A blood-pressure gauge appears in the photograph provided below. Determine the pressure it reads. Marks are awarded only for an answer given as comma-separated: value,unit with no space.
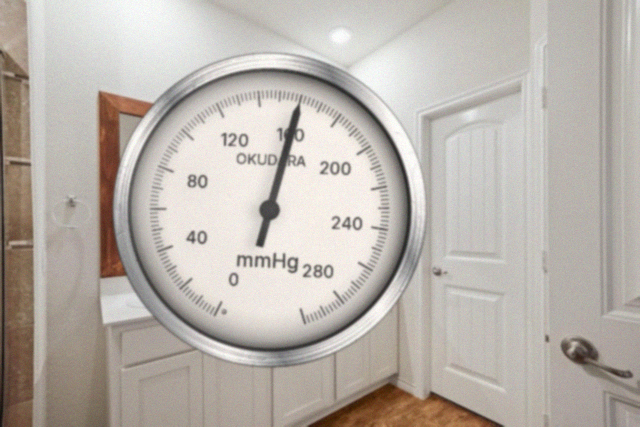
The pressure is 160,mmHg
